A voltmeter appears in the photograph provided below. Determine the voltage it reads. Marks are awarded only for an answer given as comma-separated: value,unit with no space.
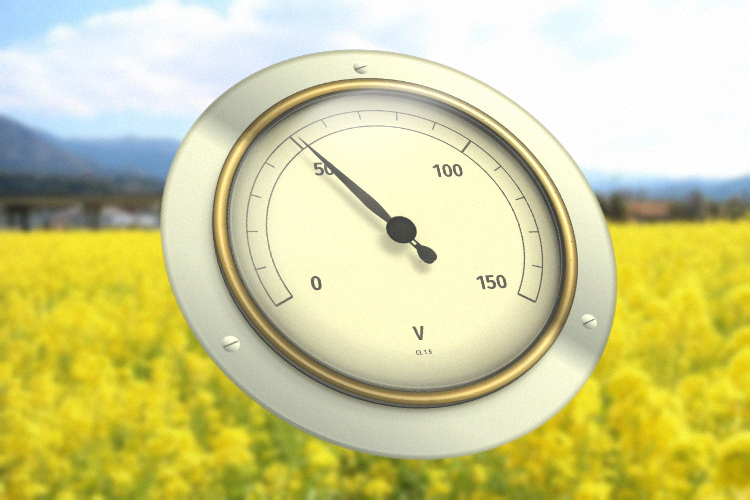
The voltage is 50,V
